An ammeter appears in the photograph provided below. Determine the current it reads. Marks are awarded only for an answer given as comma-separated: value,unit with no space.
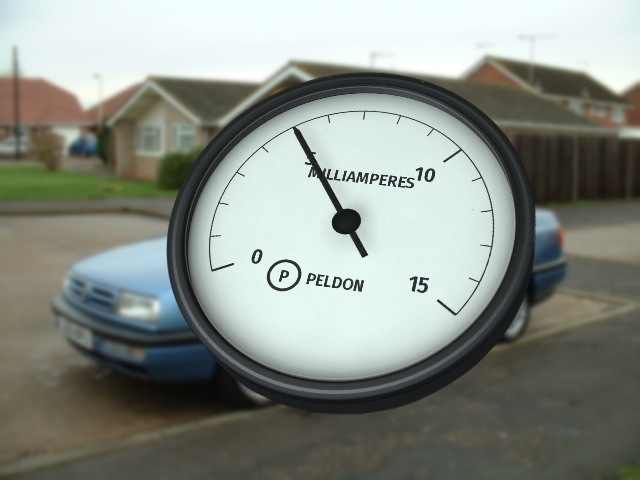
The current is 5,mA
